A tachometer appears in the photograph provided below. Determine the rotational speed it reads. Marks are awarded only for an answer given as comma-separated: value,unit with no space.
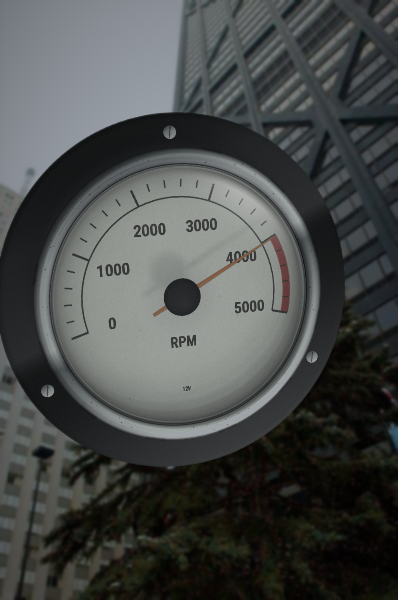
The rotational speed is 4000,rpm
